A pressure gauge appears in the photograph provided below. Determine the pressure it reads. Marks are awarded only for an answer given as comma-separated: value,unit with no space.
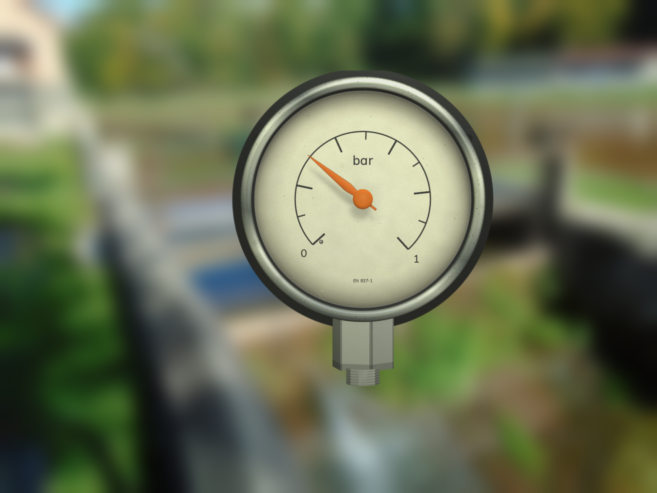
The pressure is 0.3,bar
